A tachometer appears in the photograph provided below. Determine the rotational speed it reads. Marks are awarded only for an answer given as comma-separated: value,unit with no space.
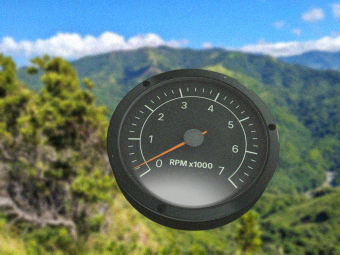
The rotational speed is 200,rpm
